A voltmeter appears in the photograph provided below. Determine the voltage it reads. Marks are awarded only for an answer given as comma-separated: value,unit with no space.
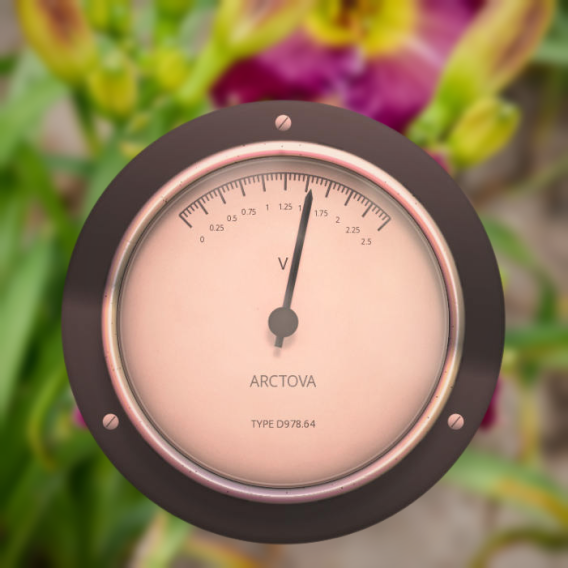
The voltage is 1.55,V
